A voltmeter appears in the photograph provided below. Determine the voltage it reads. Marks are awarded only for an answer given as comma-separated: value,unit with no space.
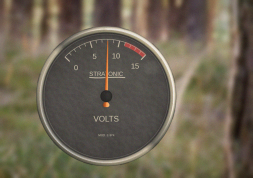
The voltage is 8,V
